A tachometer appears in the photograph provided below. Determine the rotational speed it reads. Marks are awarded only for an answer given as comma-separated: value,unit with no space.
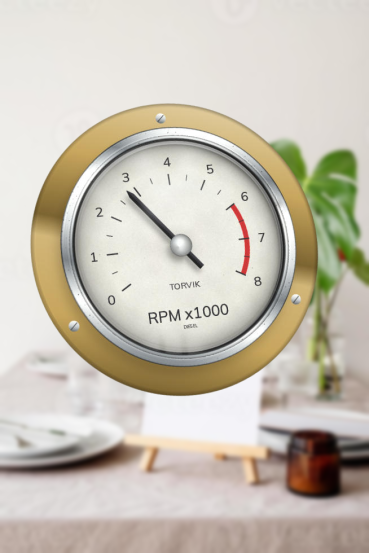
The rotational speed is 2750,rpm
